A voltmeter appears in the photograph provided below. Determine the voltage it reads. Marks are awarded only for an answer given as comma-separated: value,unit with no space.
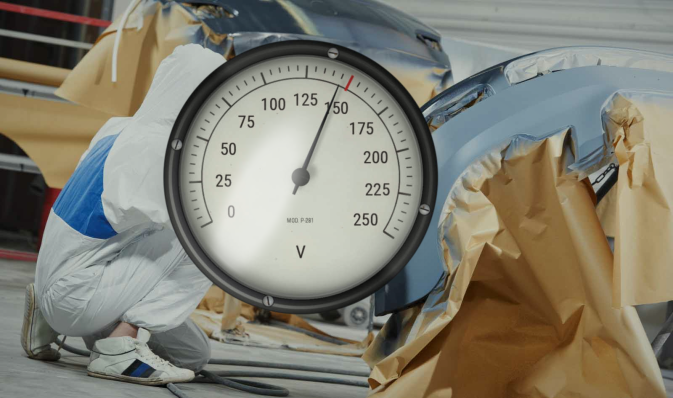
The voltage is 145,V
